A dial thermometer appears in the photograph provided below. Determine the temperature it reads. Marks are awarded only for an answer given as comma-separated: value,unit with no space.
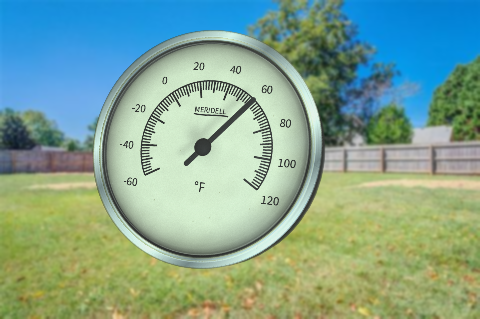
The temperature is 60,°F
